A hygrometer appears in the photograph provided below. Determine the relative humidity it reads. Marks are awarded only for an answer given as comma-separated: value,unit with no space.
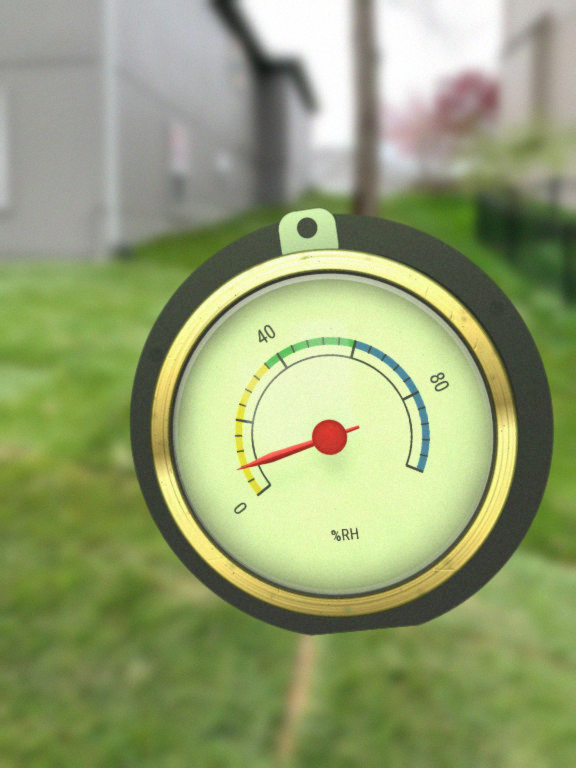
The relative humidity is 8,%
